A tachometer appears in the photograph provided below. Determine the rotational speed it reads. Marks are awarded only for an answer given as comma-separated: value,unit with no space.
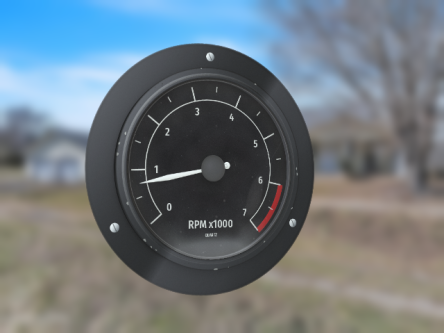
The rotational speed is 750,rpm
